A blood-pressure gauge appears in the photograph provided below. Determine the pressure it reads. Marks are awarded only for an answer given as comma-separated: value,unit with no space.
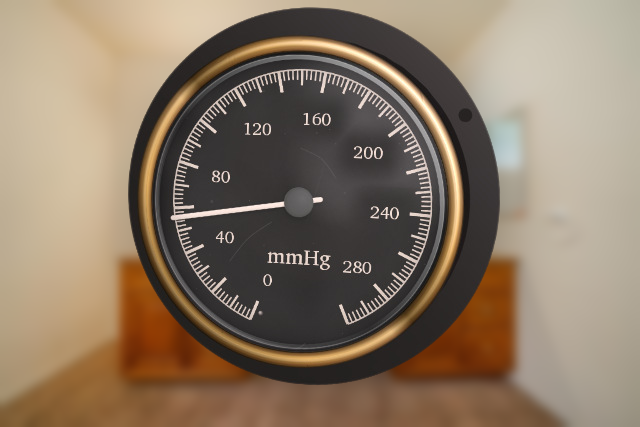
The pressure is 56,mmHg
